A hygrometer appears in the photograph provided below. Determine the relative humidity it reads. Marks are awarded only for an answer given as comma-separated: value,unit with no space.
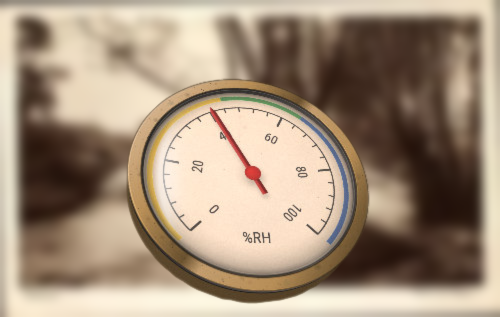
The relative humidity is 40,%
